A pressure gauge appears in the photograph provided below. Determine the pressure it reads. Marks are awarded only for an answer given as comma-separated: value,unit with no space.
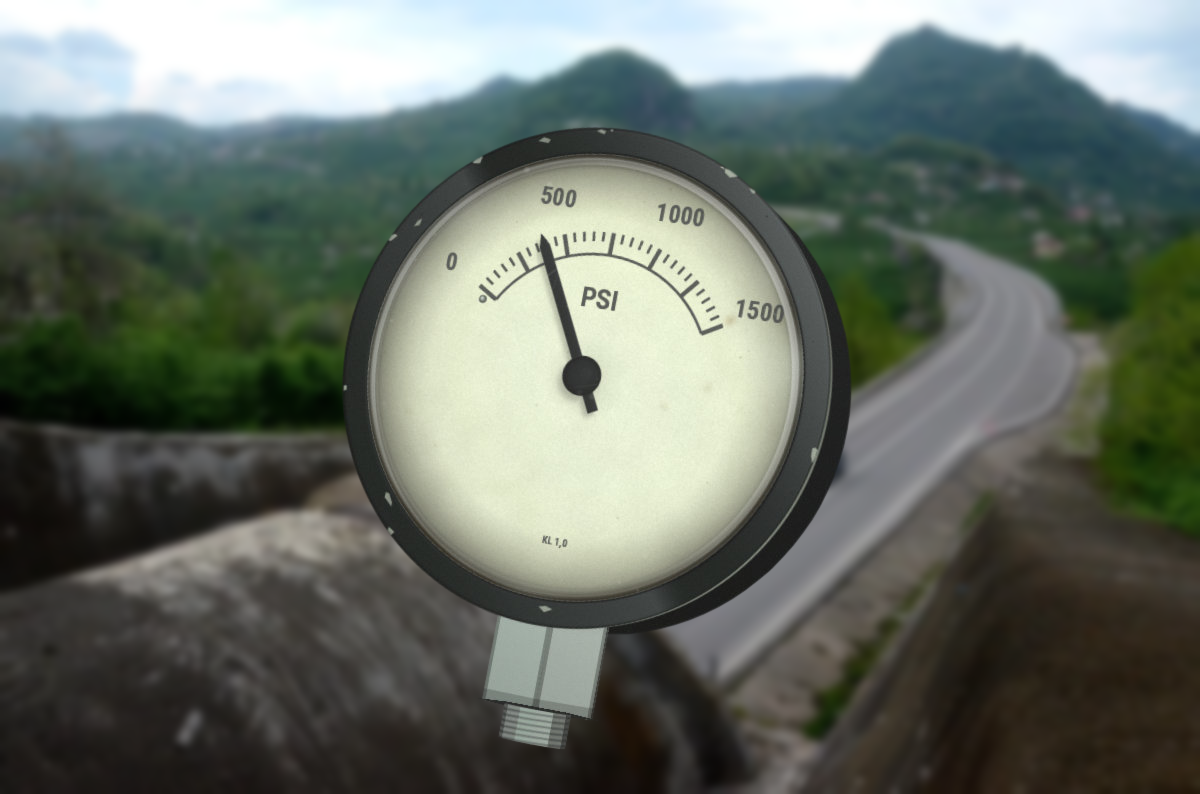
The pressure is 400,psi
